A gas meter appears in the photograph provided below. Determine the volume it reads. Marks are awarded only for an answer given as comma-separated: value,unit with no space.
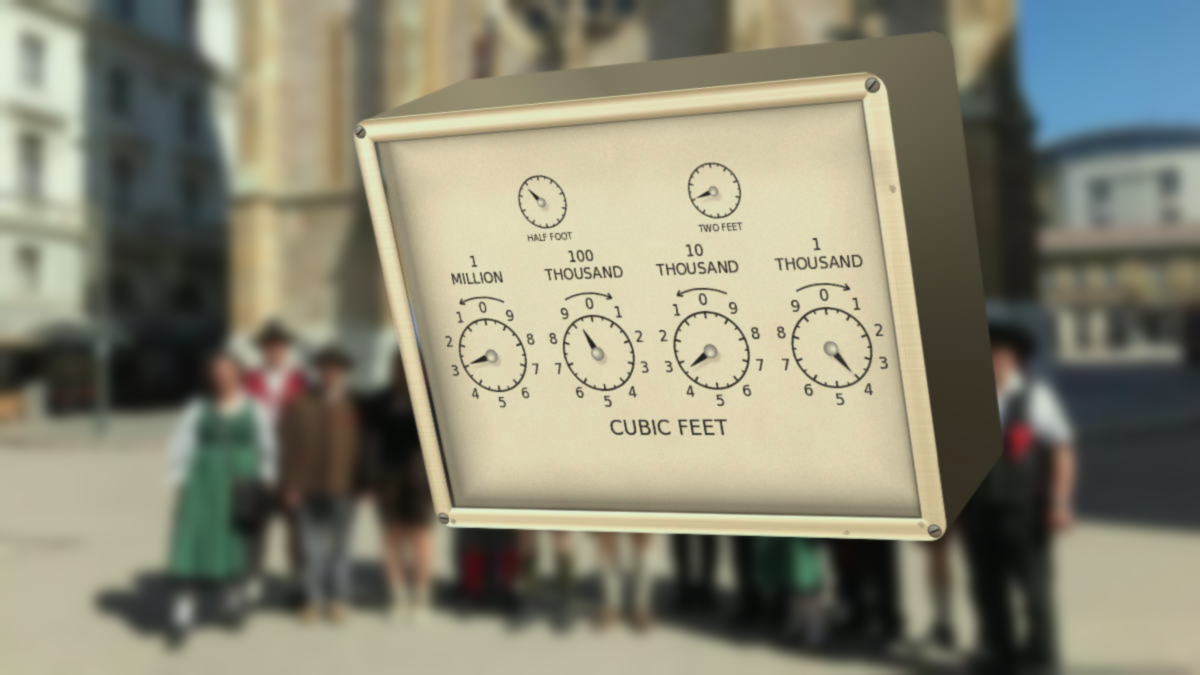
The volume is 293400,ft³
